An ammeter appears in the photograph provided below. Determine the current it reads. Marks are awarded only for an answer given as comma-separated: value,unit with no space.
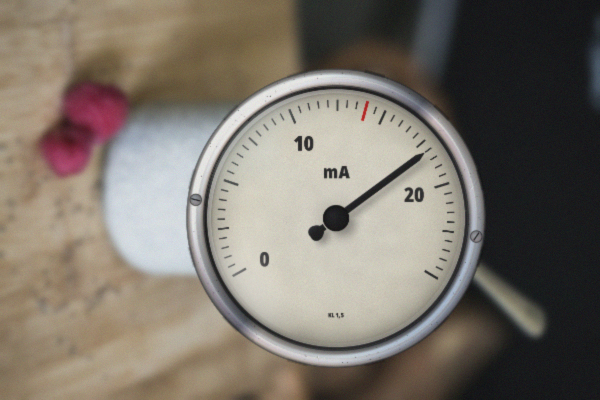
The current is 18,mA
